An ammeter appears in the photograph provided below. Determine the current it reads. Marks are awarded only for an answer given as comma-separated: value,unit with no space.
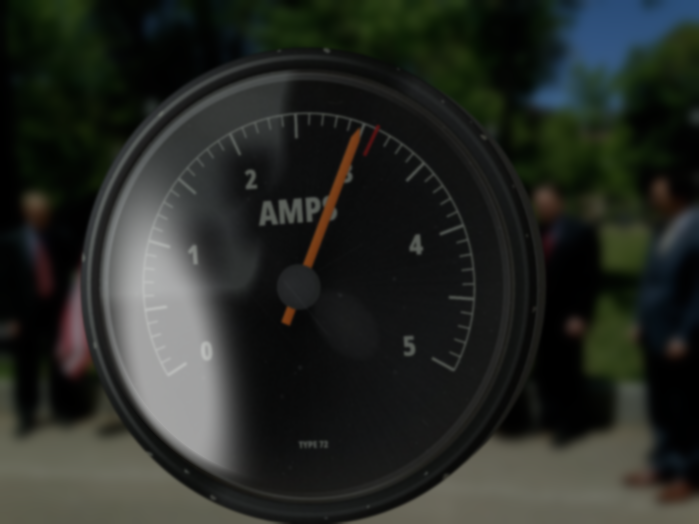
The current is 3,A
